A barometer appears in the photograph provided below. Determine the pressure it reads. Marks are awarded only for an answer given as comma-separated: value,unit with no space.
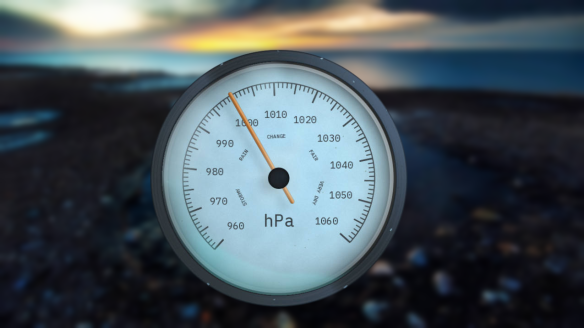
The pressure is 1000,hPa
